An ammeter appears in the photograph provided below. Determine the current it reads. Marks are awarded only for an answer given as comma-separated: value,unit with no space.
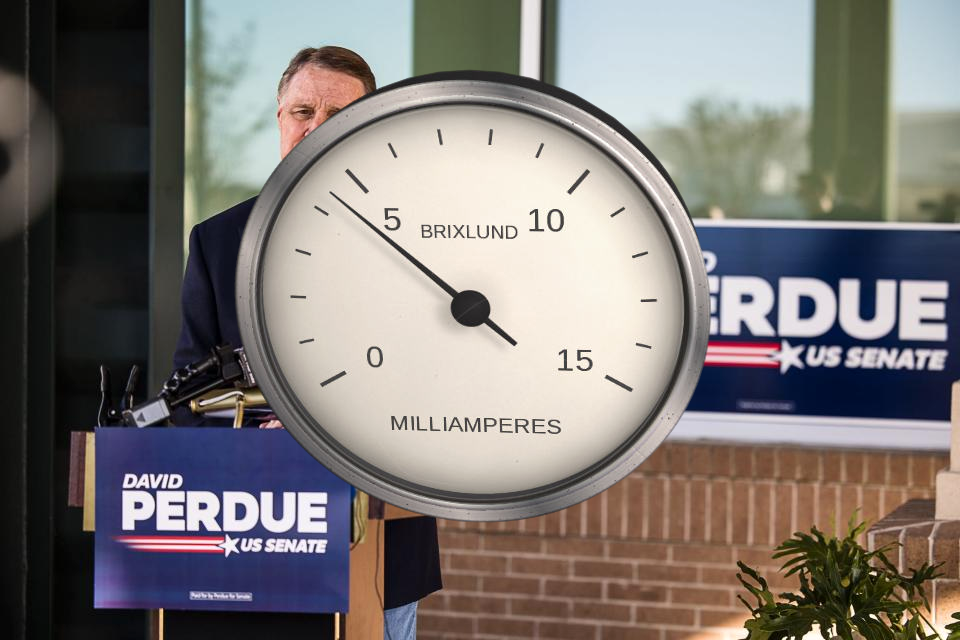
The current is 4.5,mA
